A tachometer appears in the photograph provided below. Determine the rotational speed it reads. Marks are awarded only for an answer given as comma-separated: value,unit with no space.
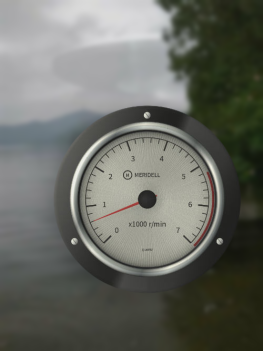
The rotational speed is 600,rpm
